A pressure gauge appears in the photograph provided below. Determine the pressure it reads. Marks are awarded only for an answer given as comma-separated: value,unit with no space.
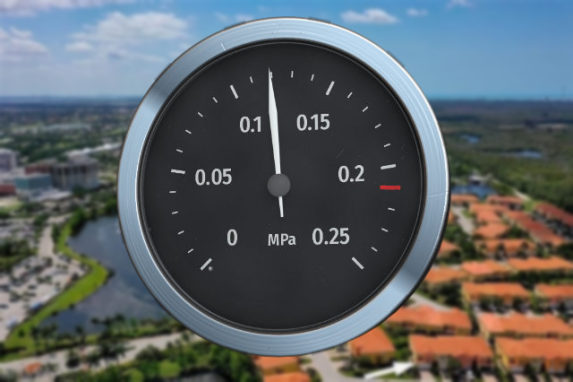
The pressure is 0.12,MPa
